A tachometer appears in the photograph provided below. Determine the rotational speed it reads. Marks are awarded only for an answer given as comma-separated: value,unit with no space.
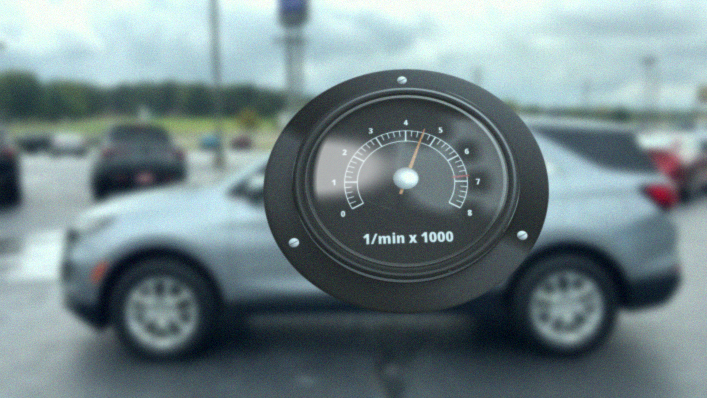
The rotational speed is 4600,rpm
